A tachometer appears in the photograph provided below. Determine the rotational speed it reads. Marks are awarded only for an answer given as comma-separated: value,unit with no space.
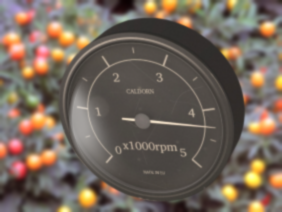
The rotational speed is 4250,rpm
